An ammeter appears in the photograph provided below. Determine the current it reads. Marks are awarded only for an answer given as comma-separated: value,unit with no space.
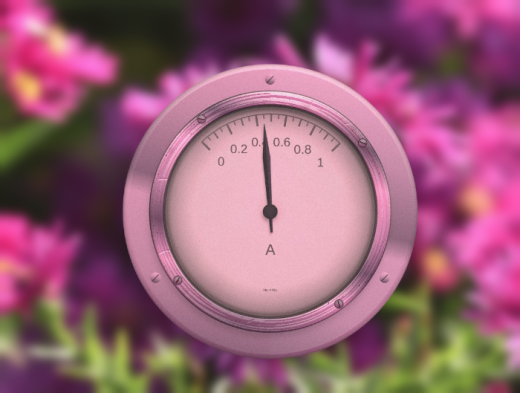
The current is 0.45,A
